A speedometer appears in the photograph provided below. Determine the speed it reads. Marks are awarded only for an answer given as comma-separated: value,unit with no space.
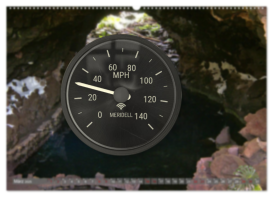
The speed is 30,mph
